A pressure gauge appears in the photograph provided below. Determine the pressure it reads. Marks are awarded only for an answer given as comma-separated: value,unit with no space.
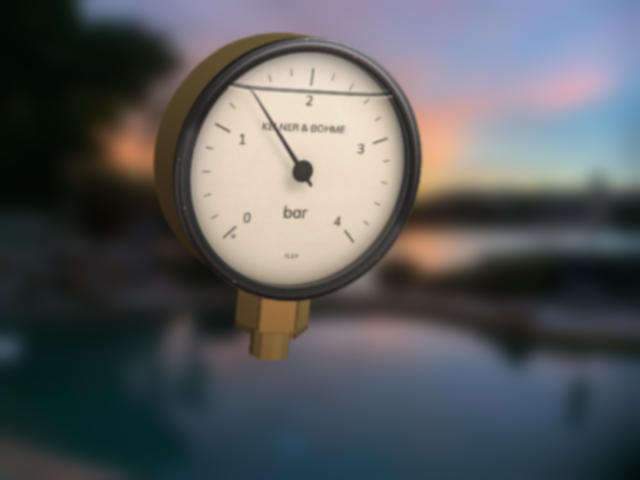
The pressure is 1.4,bar
